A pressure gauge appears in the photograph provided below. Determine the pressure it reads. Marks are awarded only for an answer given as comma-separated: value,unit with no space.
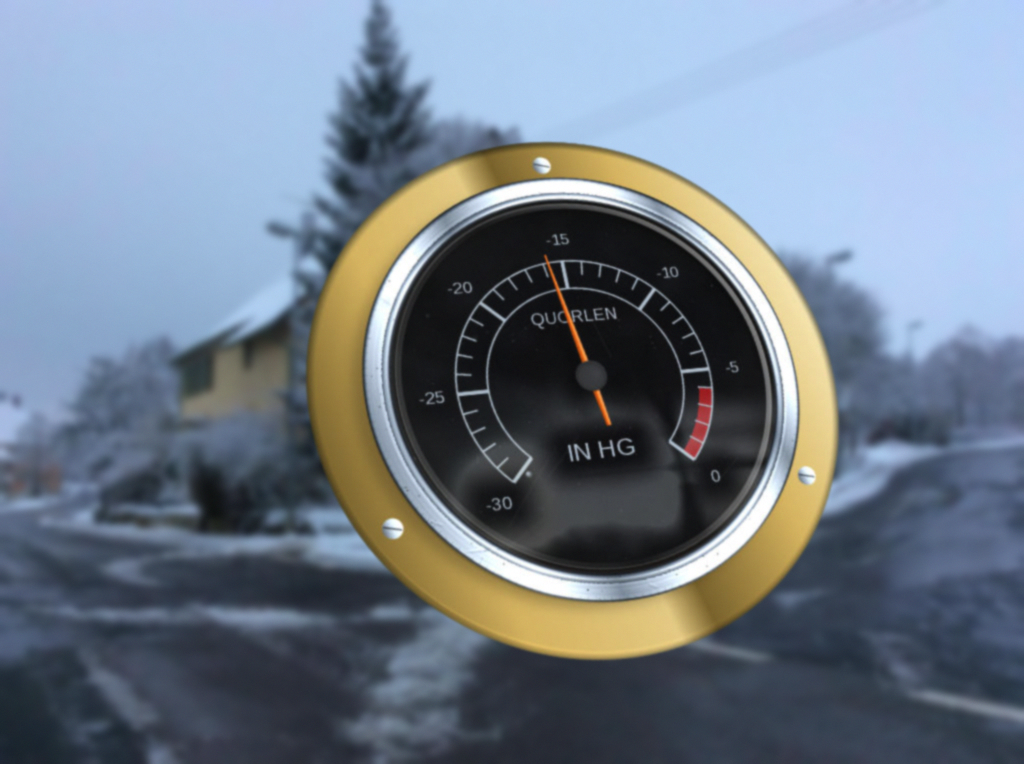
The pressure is -16,inHg
